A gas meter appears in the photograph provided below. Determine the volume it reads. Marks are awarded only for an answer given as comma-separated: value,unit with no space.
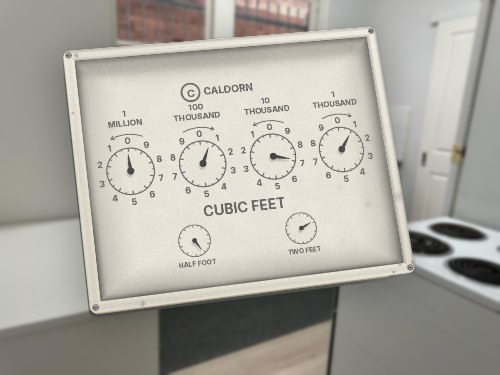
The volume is 7100,ft³
